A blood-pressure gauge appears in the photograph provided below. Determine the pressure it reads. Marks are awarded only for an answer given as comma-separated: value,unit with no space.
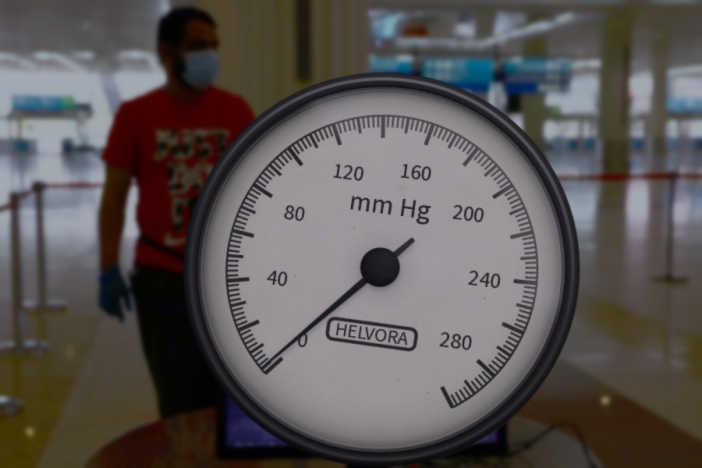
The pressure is 2,mmHg
